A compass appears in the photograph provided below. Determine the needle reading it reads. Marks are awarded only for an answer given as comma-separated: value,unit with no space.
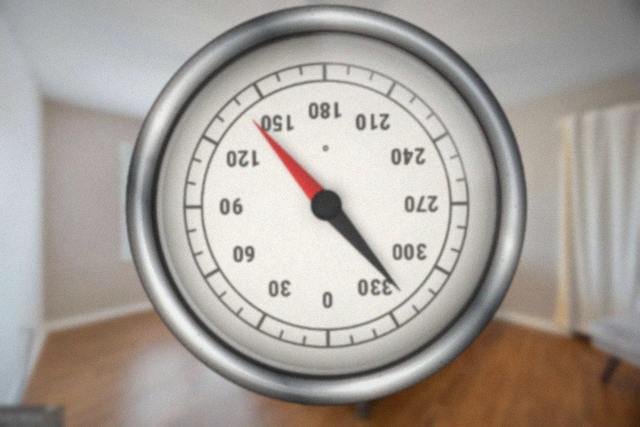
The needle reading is 140,°
